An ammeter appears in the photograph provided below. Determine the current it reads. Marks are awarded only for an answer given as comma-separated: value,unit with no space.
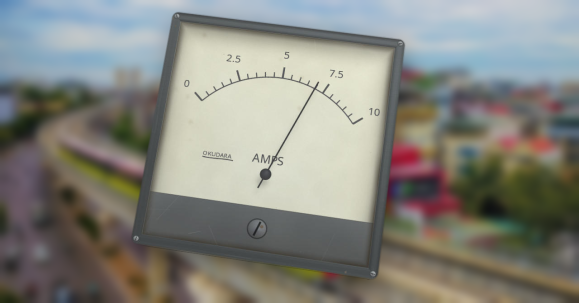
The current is 7,A
